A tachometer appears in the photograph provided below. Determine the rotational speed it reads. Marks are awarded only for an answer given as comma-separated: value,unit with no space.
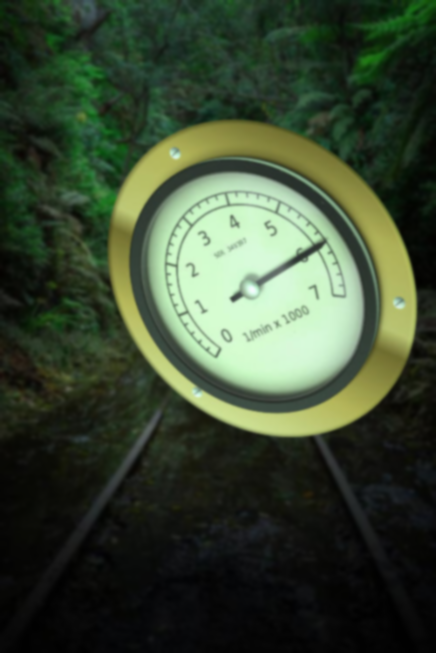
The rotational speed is 6000,rpm
